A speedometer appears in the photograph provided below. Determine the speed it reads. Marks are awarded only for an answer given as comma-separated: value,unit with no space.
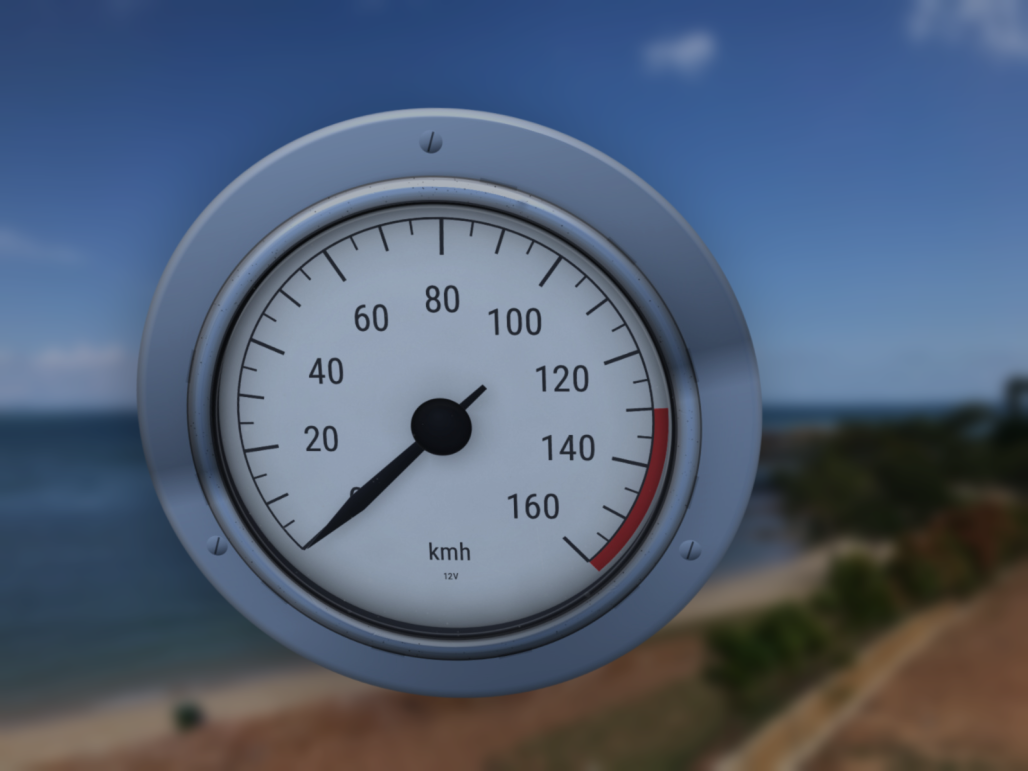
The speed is 0,km/h
